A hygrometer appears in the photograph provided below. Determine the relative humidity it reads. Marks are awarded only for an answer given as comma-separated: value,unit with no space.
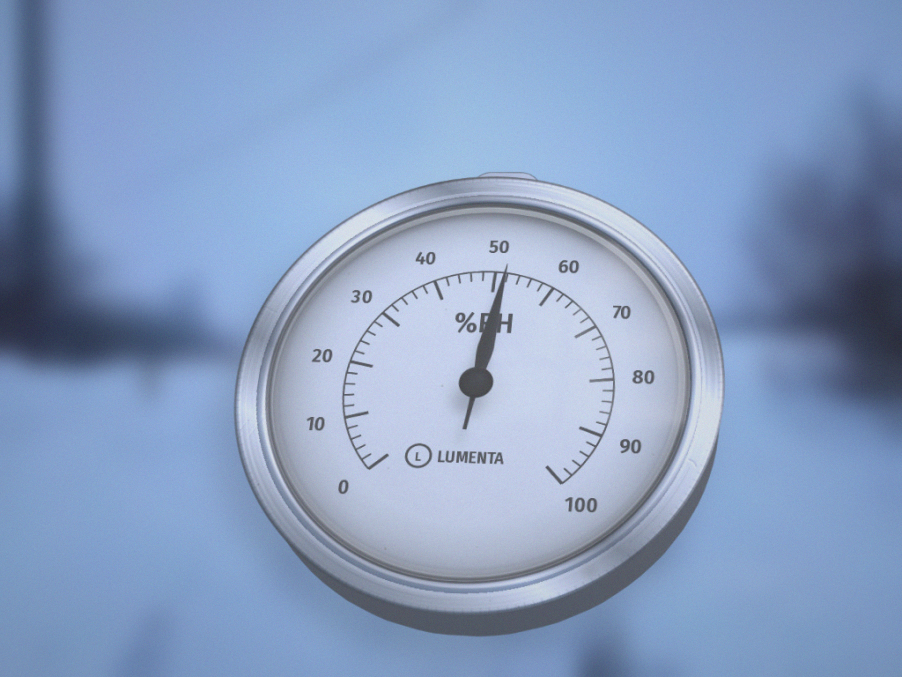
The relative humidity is 52,%
